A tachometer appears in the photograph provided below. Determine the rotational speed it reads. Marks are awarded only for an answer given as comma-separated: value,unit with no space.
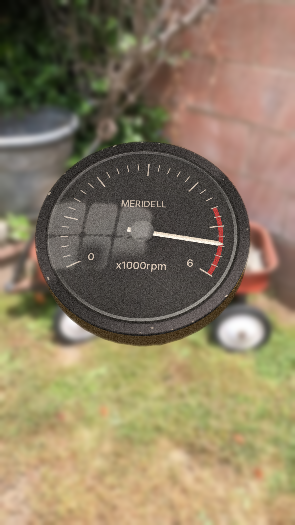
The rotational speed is 5400,rpm
